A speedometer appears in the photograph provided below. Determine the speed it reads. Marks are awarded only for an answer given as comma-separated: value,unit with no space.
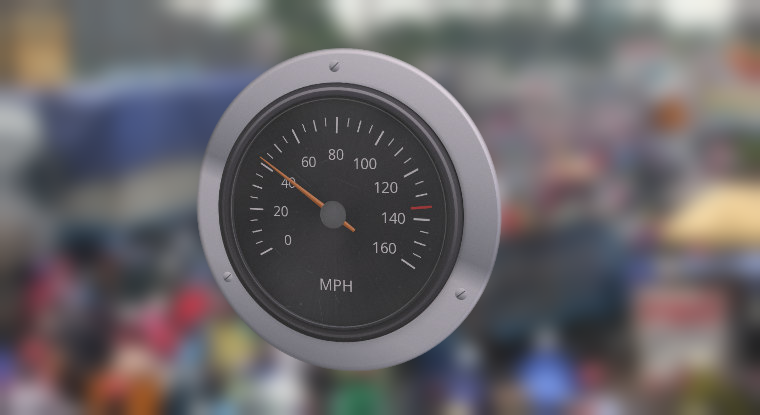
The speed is 42.5,mph
